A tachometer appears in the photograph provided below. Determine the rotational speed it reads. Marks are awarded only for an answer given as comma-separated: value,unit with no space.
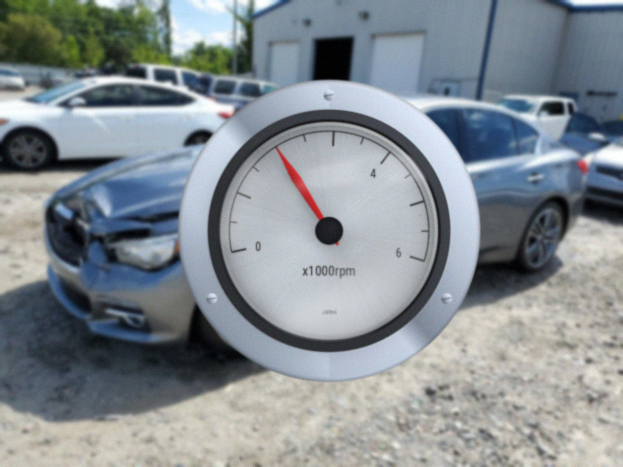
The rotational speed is 2000,rpm
